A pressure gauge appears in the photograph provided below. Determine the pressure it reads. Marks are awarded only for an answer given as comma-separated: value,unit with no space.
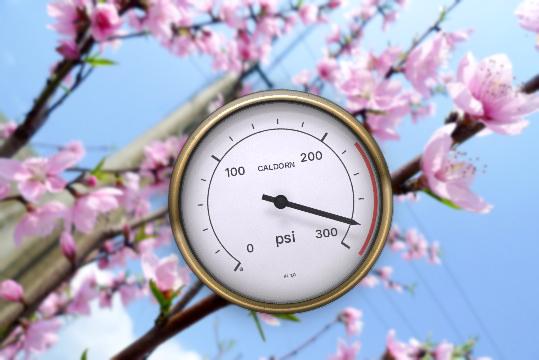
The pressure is 280,psi
